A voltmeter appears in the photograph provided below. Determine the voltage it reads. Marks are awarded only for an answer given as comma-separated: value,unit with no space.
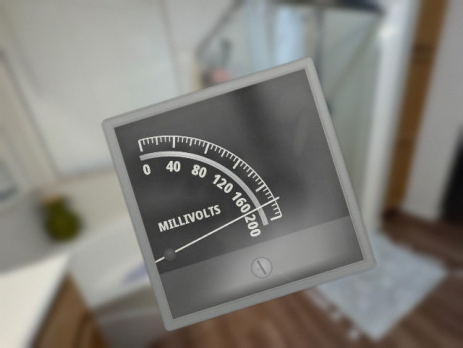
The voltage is 180,mV
